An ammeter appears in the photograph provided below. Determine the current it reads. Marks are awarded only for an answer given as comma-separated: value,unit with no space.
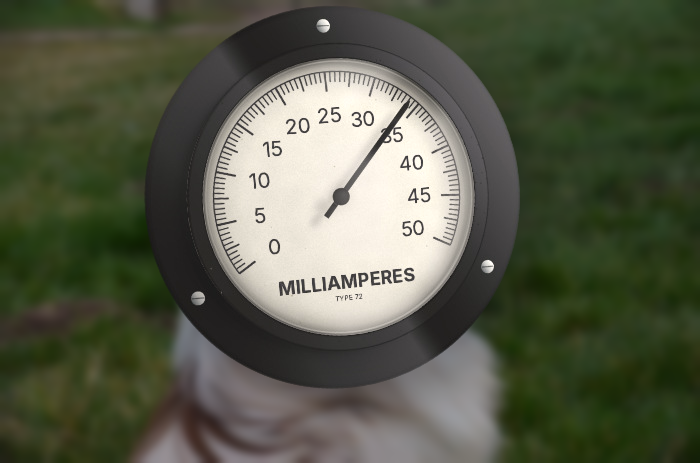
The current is 34,mA
